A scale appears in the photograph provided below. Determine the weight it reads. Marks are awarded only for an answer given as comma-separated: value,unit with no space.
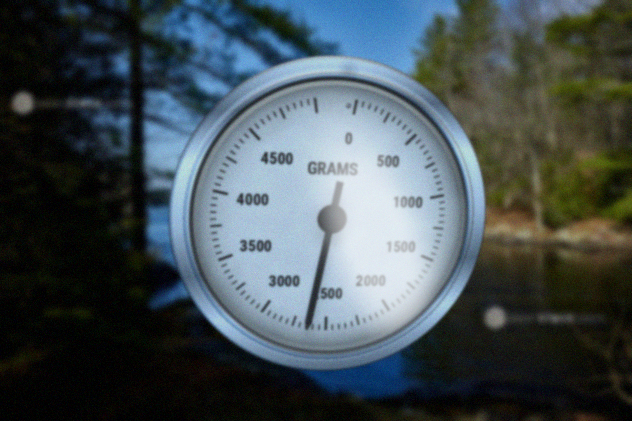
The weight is 2650,g
